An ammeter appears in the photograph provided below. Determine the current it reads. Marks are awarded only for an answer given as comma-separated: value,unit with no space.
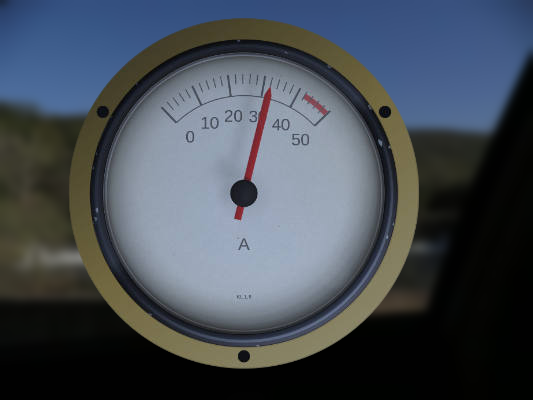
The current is 32,A
